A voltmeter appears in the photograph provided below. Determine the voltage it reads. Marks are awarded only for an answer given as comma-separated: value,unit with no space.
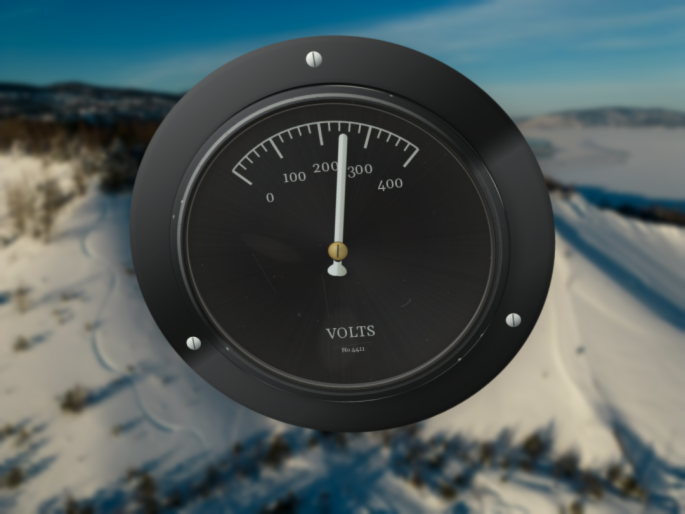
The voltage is 250,V
